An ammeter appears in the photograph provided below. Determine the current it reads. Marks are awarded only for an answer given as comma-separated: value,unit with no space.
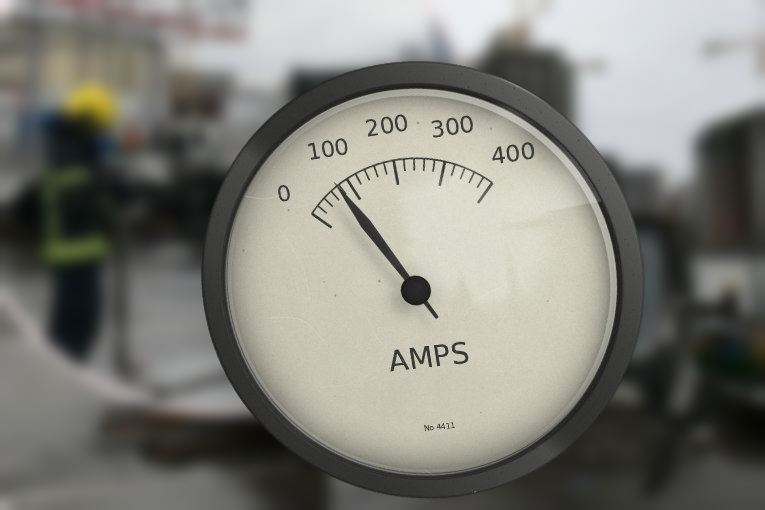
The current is 80,A
